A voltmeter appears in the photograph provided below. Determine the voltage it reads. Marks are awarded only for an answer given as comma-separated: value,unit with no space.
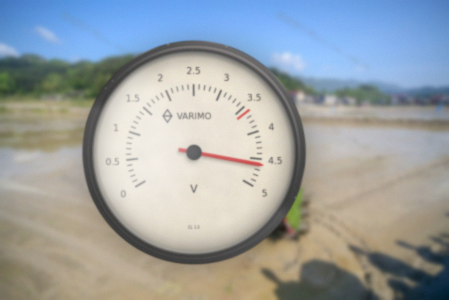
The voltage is 4.6,V
